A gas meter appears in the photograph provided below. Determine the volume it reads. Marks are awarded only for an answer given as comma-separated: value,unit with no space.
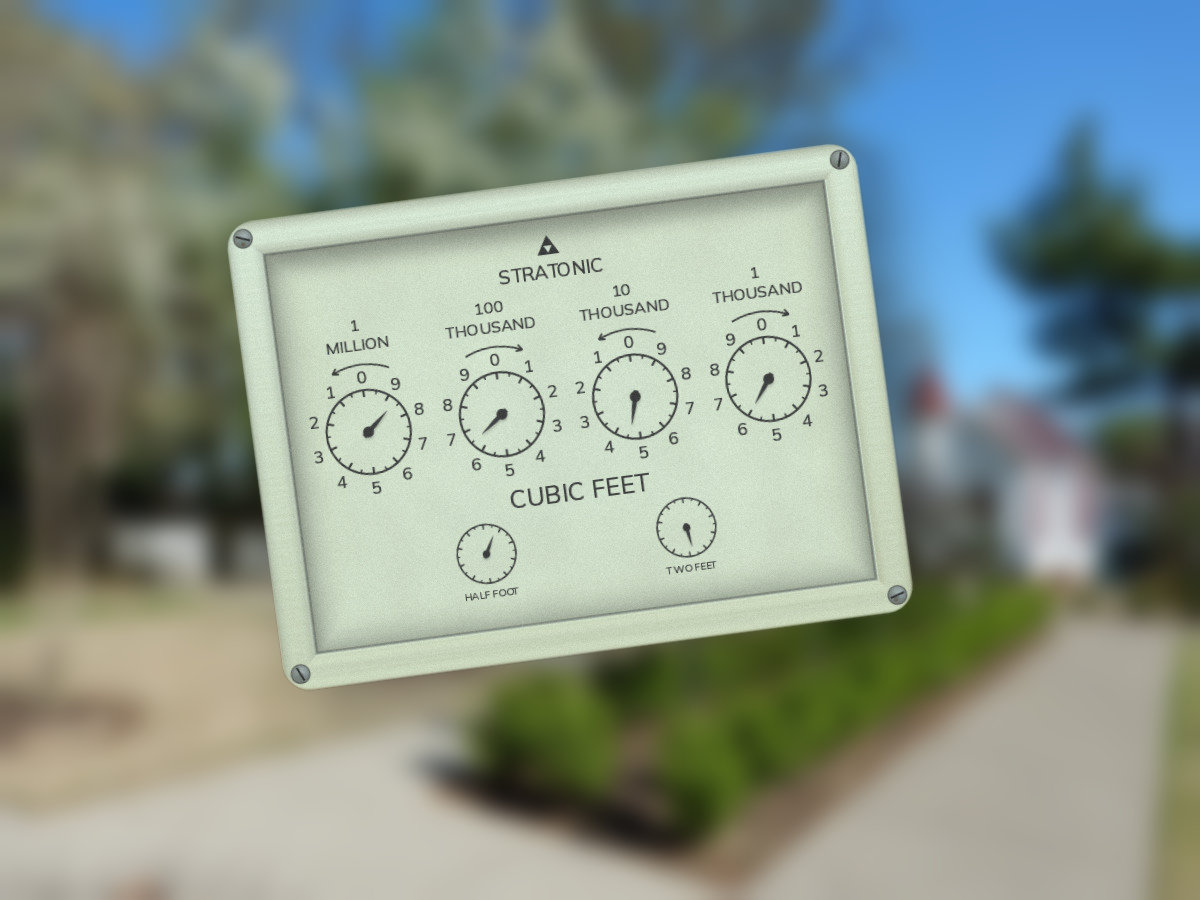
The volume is 864600,ft³
